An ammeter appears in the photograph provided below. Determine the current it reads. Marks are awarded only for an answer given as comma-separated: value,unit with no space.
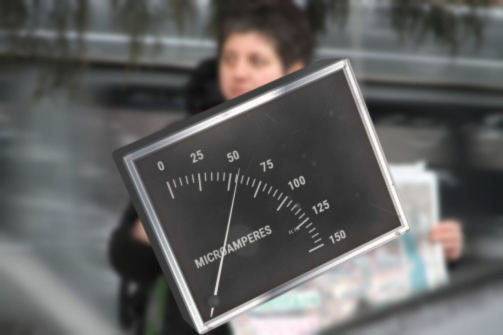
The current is 55,µA
